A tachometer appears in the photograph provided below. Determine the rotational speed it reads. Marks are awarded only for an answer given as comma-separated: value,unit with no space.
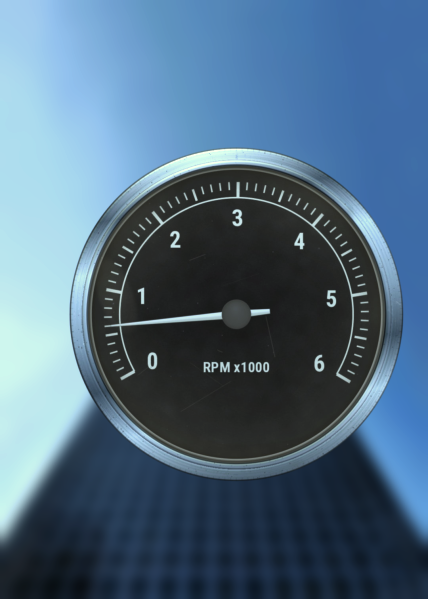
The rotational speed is 600,rpm
